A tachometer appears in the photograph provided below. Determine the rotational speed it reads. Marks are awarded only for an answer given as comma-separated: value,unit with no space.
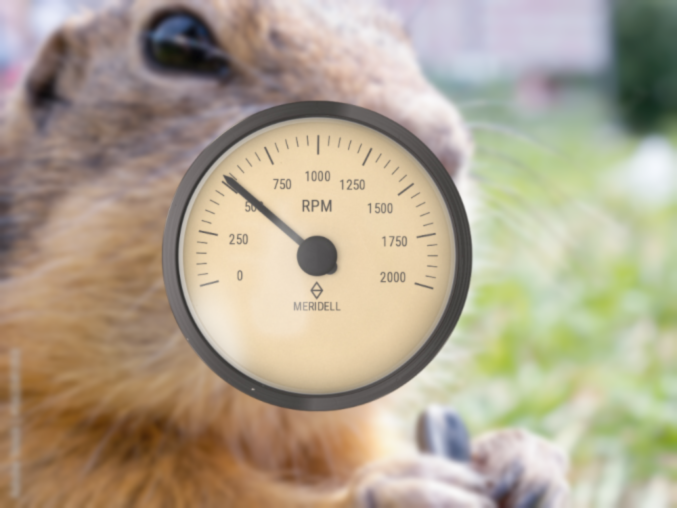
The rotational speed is 525,rpm
